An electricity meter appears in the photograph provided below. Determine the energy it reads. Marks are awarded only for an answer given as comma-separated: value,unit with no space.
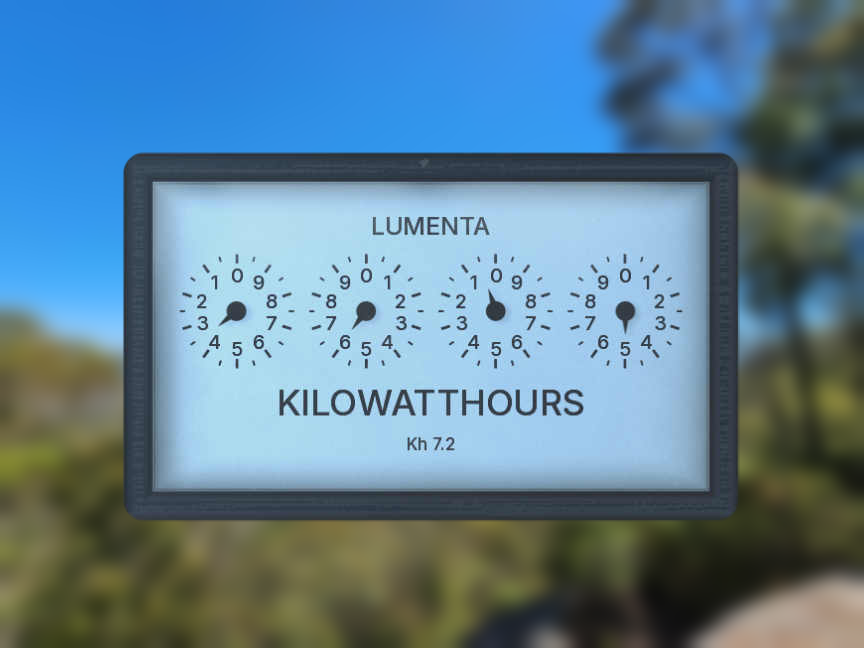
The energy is 3605,kWh
